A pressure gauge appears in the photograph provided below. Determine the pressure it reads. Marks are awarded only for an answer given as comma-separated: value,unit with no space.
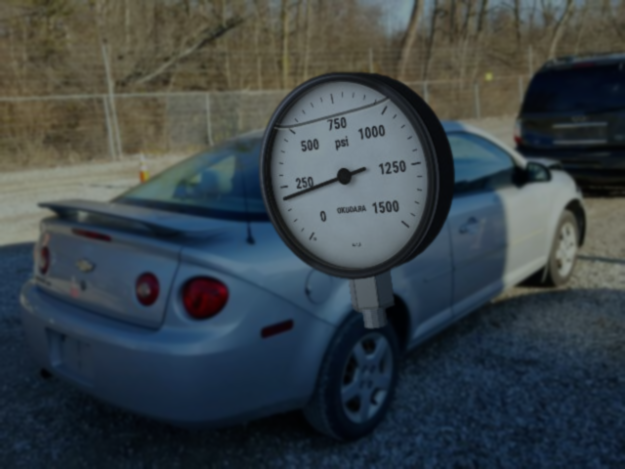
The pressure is 200,psi
